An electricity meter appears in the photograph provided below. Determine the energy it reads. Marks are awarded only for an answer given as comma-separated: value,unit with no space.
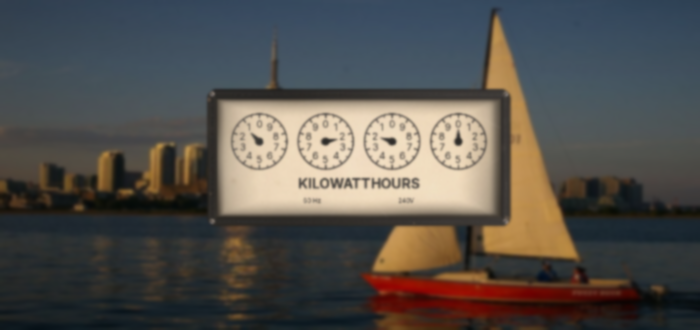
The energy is 1220,kWh
